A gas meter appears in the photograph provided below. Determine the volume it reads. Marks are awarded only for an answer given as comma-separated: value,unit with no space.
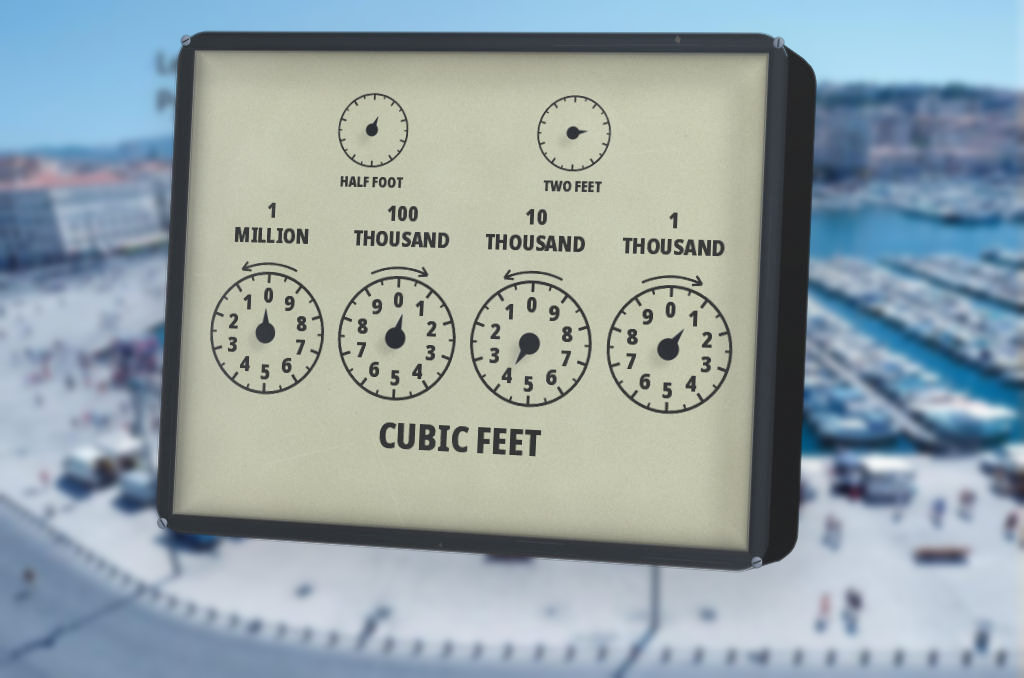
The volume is 4100,ft³
